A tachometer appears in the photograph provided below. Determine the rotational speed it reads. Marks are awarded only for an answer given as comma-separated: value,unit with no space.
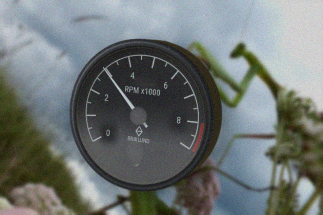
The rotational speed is 3000,rpm
